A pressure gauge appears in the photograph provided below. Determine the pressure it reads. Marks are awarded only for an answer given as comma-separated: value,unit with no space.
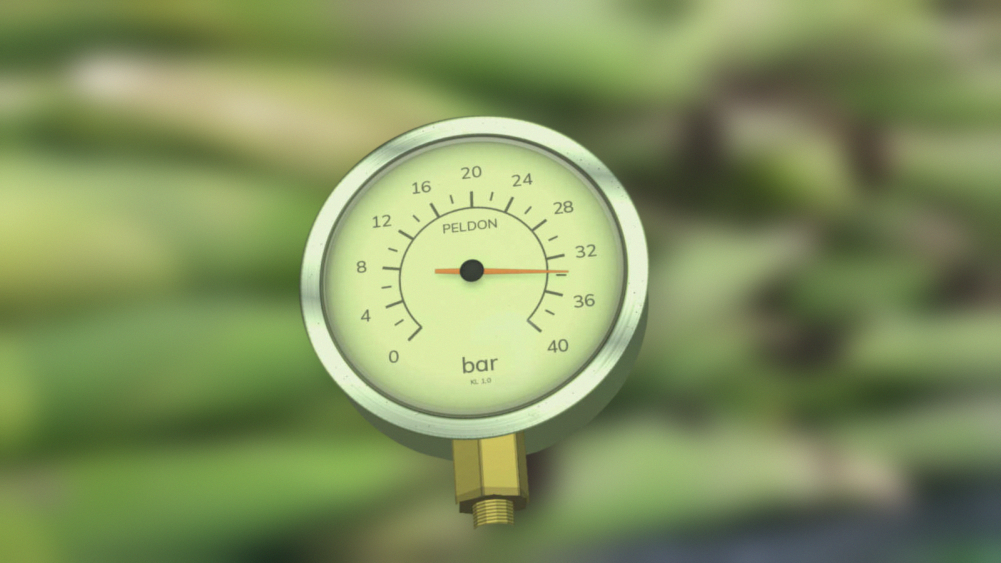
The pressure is 34,bar
